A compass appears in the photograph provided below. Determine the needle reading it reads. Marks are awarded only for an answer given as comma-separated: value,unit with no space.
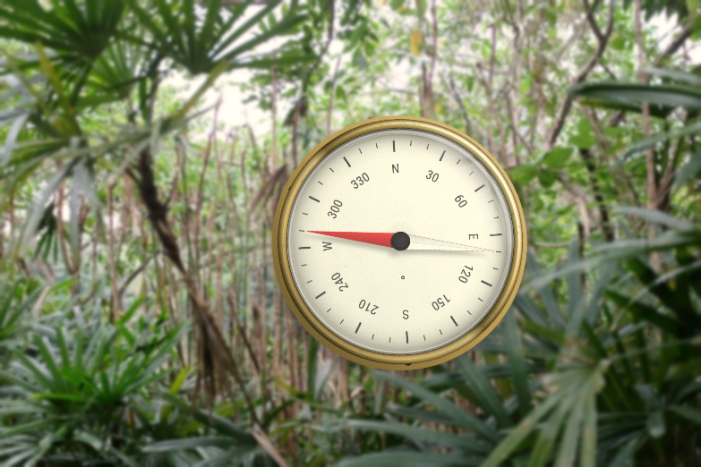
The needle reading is 280,°
